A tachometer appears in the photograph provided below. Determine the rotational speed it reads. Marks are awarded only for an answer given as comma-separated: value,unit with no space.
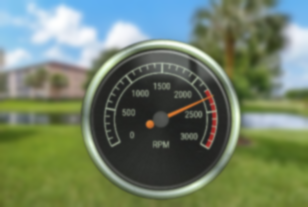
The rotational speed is 2300,rpm
